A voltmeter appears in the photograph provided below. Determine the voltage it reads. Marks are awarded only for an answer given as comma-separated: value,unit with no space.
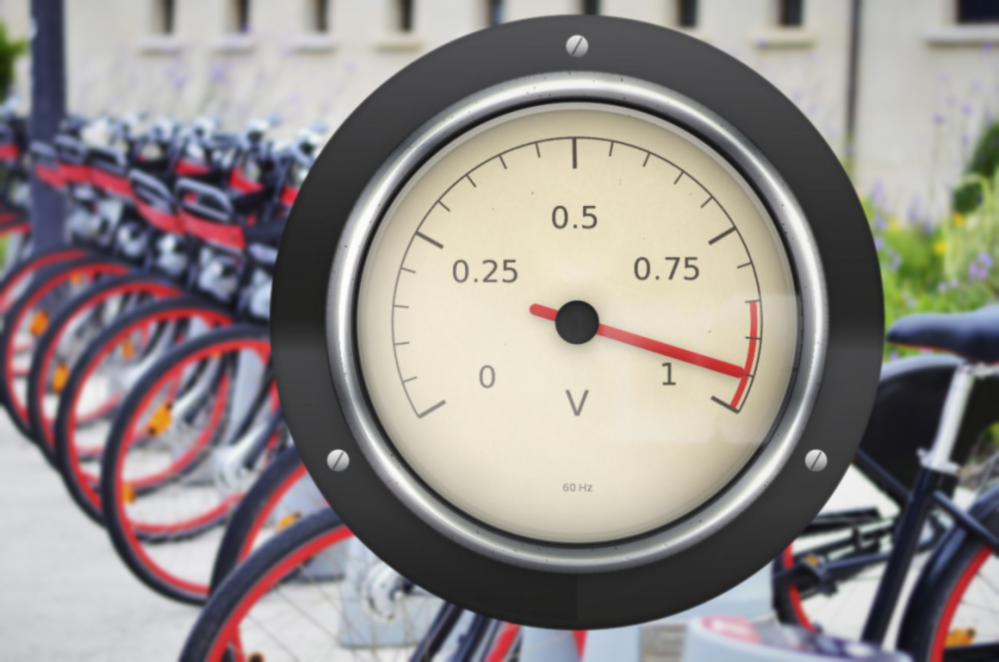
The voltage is 0.95,V
